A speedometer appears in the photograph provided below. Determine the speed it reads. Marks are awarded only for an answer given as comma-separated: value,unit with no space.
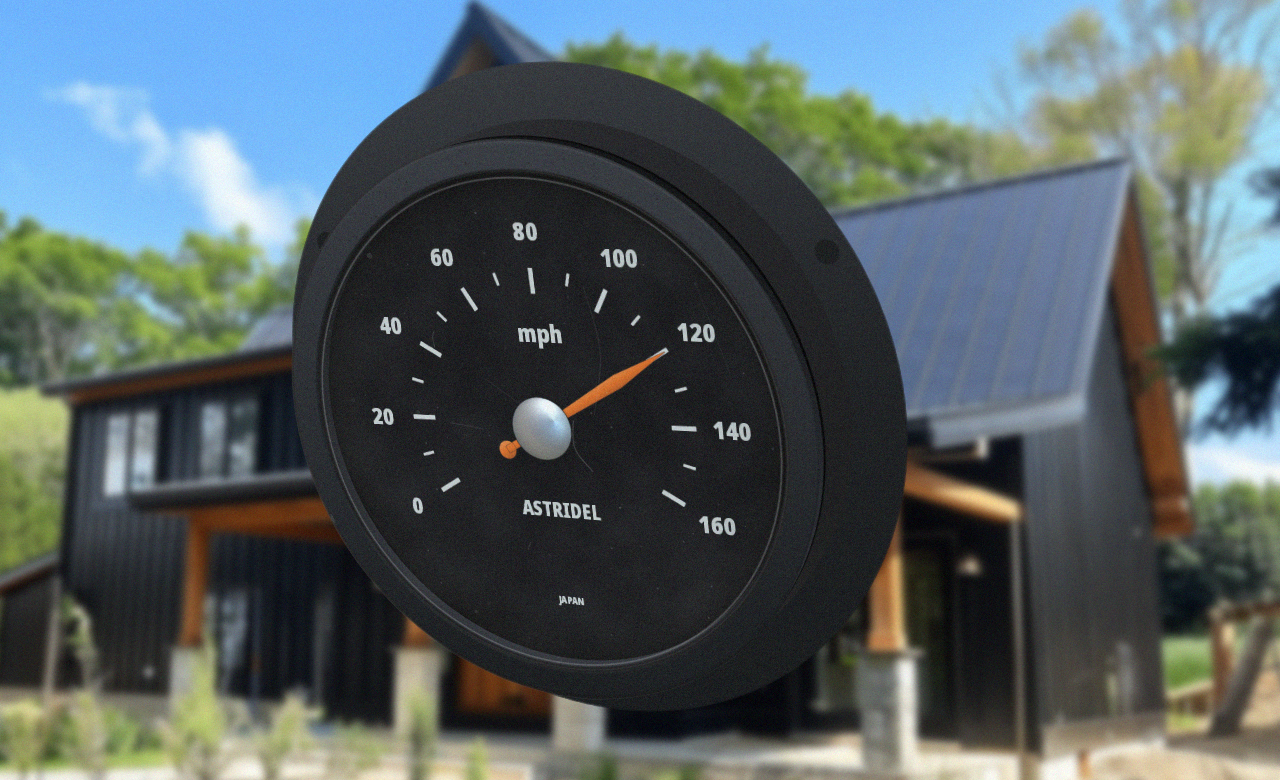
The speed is 120,mph
